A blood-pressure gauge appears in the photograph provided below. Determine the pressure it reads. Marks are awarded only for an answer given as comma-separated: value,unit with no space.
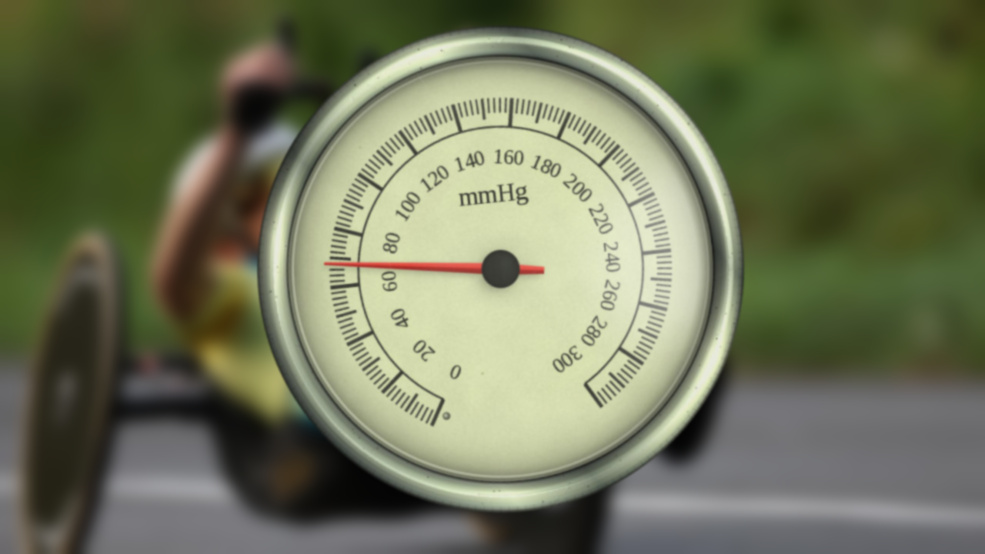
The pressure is 68,mmHg
